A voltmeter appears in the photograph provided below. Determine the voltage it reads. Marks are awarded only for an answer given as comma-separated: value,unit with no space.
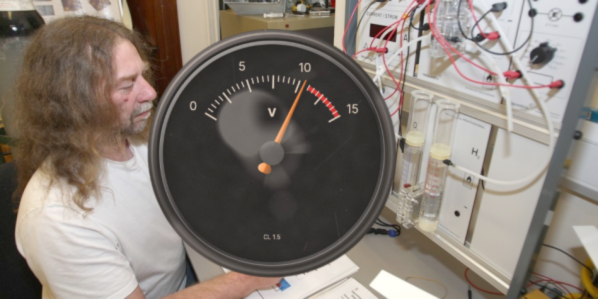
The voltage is 10.5,V
